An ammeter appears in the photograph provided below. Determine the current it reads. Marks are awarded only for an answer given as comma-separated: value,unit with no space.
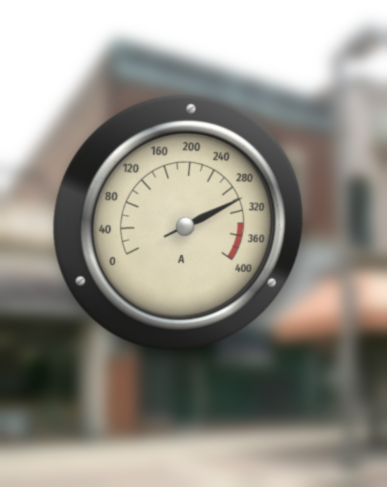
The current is 300,A
